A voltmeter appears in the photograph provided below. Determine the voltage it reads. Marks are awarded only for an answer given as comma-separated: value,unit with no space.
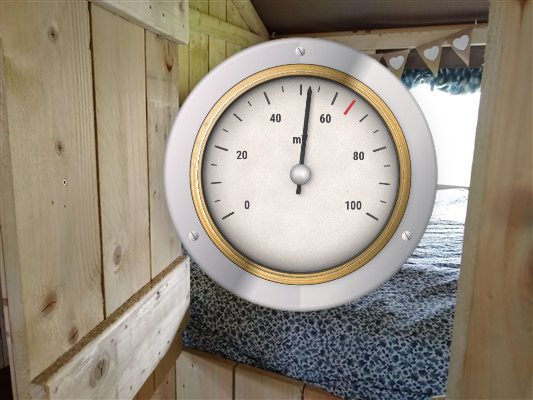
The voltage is 52.5,mV
